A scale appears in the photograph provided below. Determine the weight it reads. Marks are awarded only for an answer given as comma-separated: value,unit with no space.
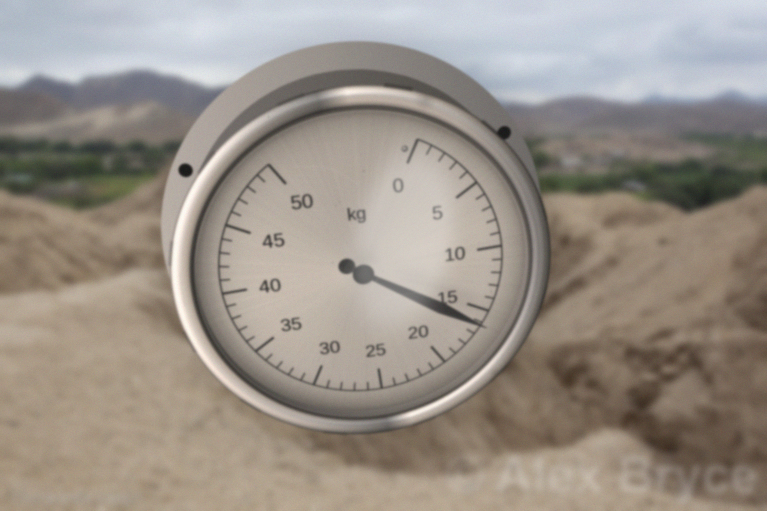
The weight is 16,kg
